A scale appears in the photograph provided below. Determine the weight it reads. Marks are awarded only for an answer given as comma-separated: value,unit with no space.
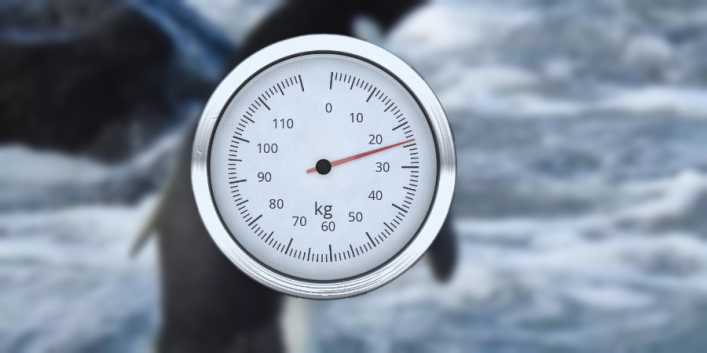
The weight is 24,kg
